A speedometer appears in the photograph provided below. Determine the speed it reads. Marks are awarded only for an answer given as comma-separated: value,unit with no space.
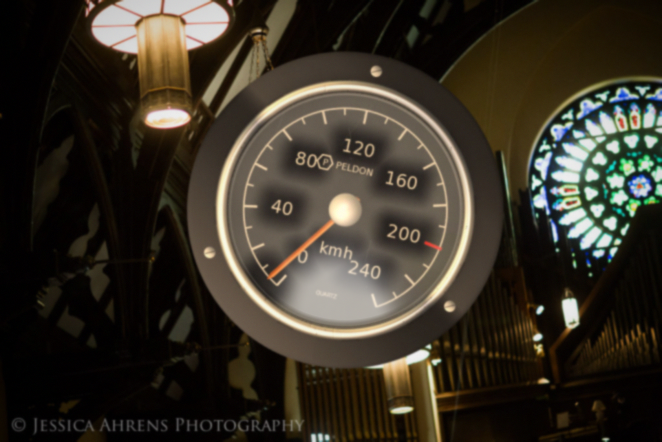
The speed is 5,km/h
